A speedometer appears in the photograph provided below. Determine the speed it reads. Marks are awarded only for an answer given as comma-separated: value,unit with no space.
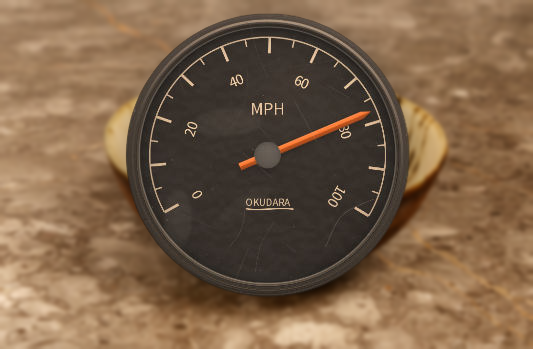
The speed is 77.5,mph
